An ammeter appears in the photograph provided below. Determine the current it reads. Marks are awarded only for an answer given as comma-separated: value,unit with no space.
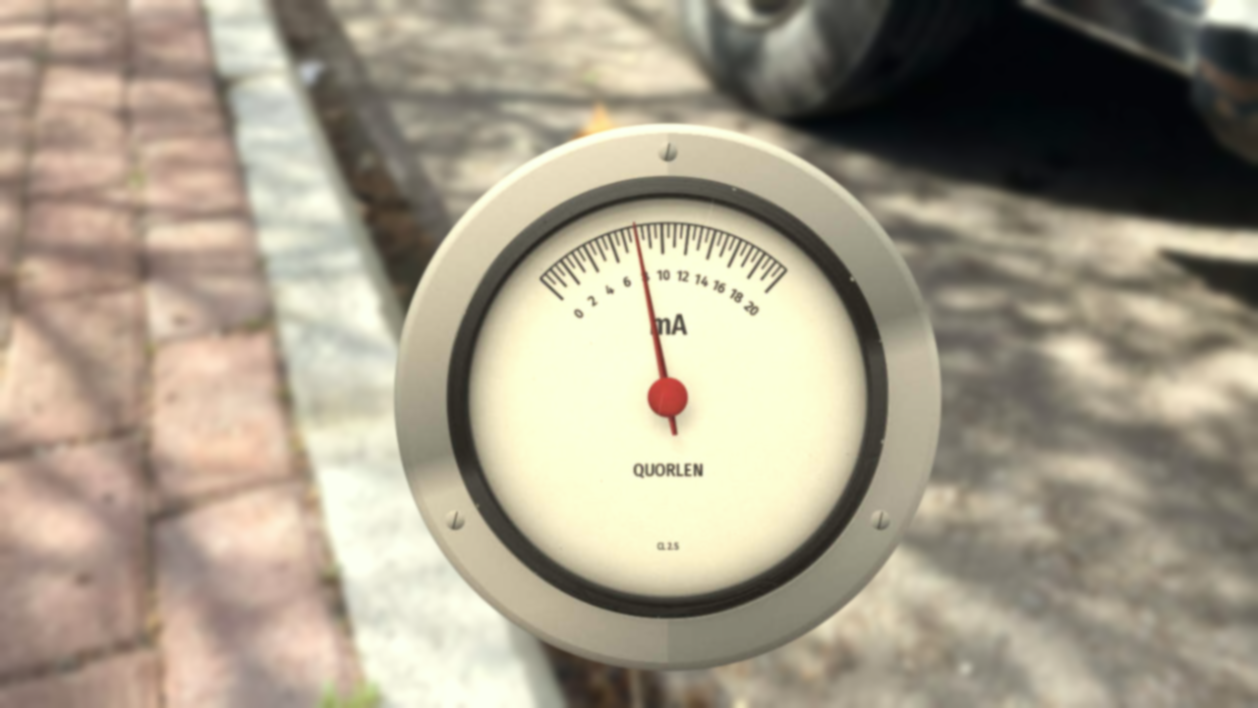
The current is 8,mA
